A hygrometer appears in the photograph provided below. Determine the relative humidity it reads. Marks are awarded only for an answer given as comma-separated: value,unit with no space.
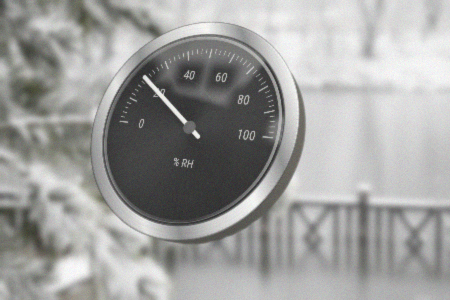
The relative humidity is 20,%
